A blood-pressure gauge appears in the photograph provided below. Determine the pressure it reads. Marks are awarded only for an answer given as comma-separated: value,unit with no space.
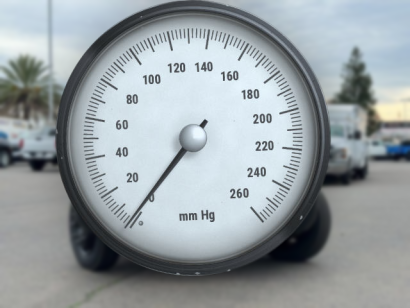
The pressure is 2,mmHg
